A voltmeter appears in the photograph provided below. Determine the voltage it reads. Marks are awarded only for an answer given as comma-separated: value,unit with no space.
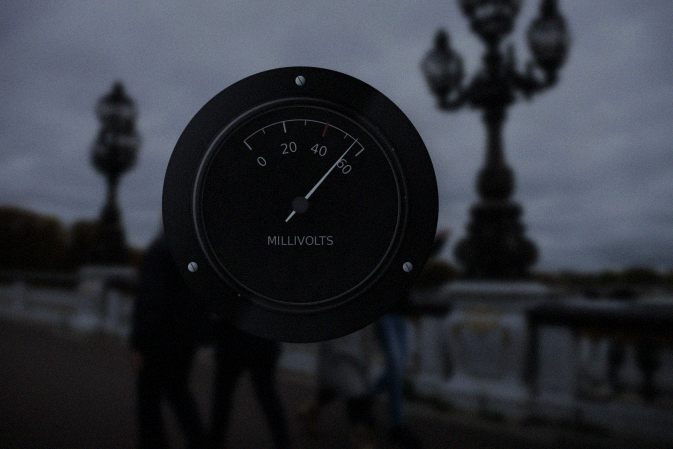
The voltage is 55,mV
